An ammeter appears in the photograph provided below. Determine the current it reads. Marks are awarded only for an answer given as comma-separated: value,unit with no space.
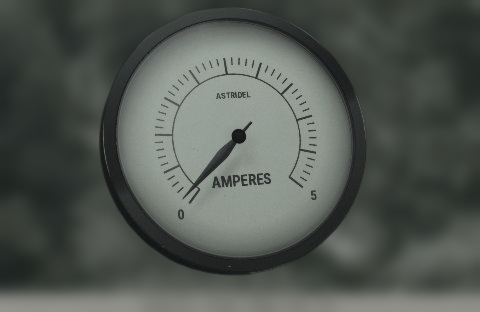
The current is 0.1,A
